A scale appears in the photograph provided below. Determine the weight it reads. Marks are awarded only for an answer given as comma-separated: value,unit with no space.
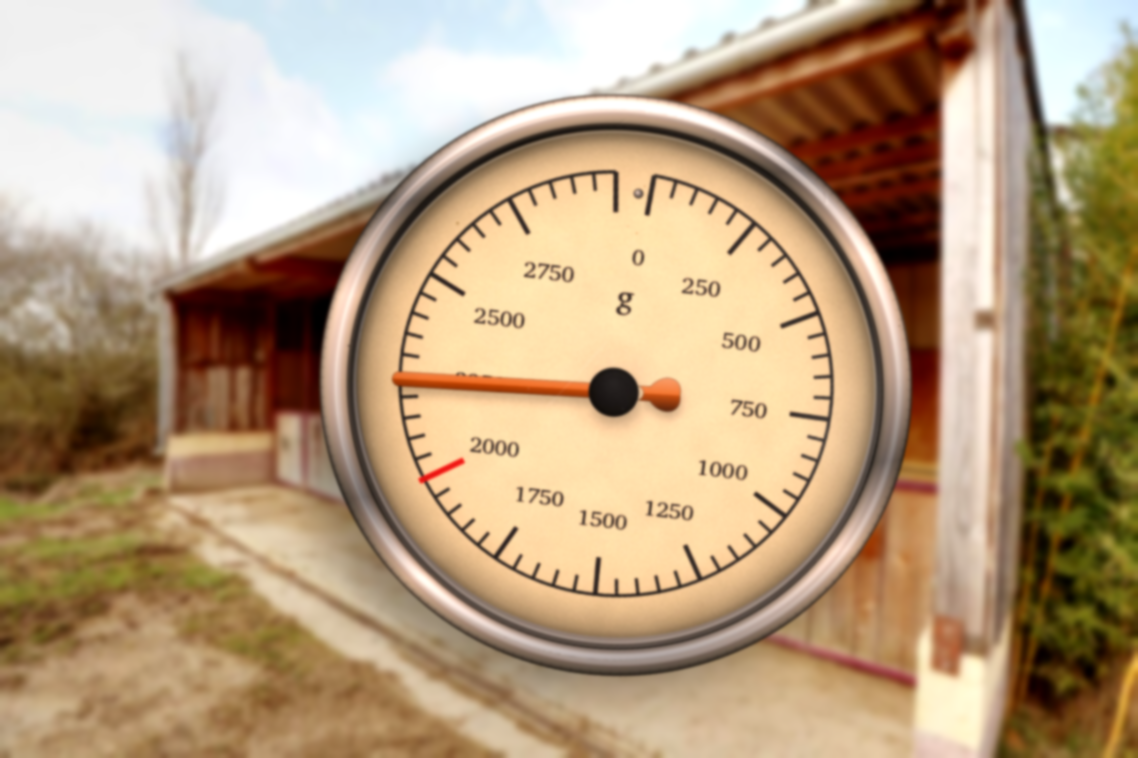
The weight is 2250,g
